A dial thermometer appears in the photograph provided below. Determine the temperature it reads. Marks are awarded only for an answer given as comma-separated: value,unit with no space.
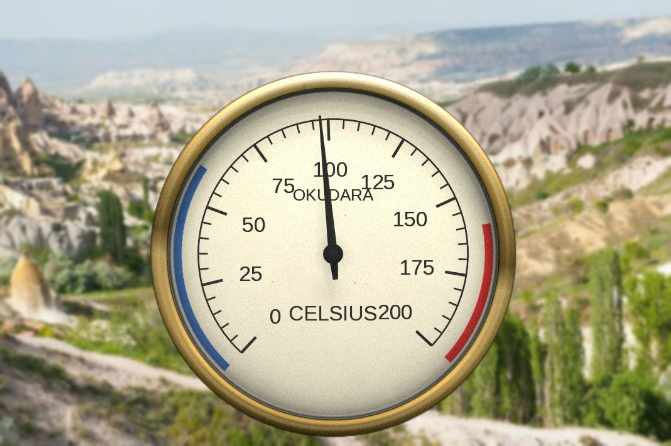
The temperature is 97.5,°C
